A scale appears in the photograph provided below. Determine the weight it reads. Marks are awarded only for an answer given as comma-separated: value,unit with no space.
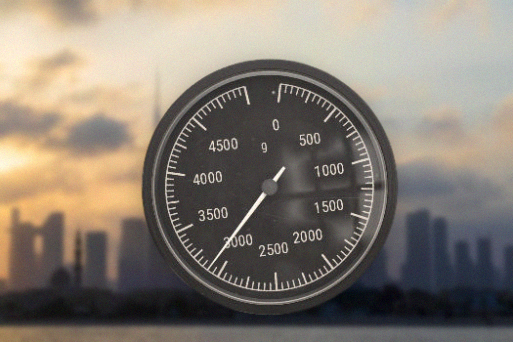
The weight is 3100,g
